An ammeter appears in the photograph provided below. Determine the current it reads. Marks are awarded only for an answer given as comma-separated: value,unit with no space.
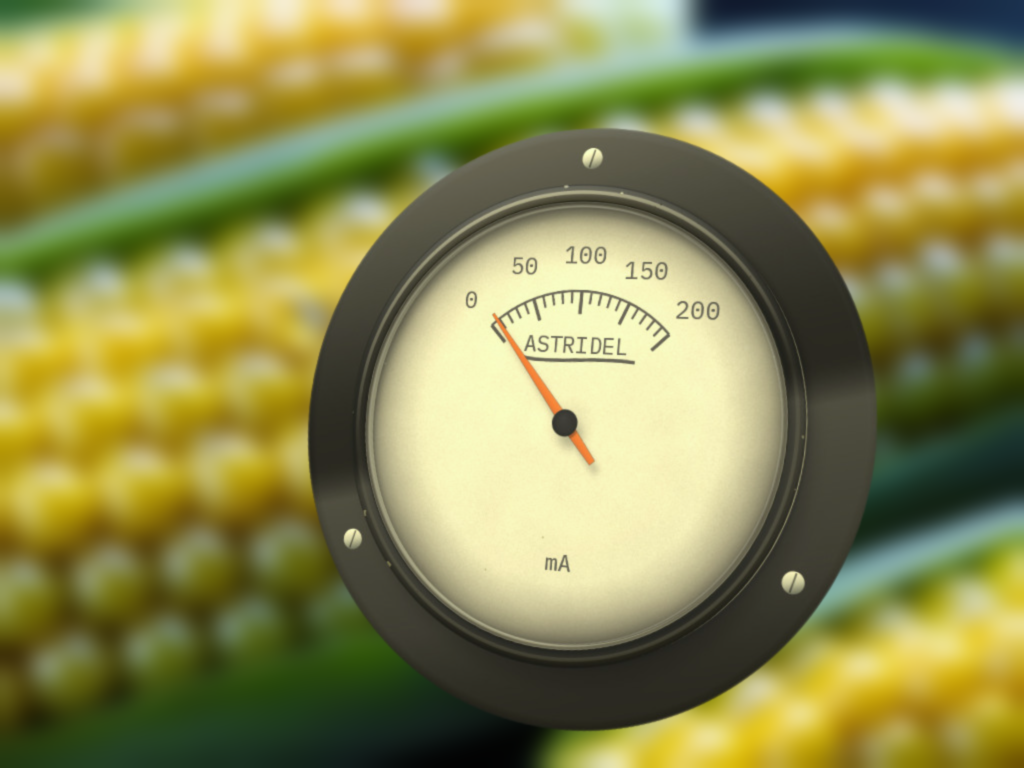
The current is 10,mA
